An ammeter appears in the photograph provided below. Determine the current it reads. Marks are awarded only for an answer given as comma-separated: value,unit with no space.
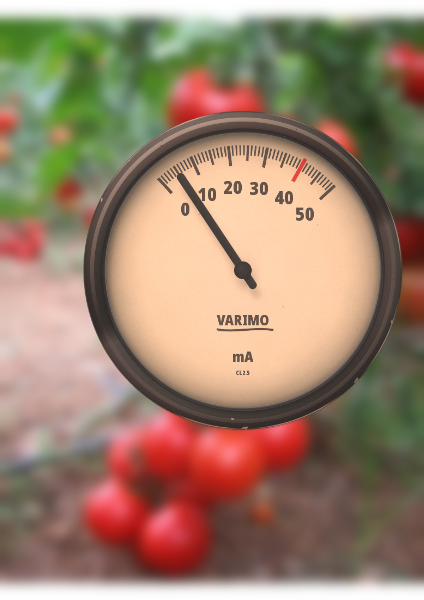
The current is 5,mA
